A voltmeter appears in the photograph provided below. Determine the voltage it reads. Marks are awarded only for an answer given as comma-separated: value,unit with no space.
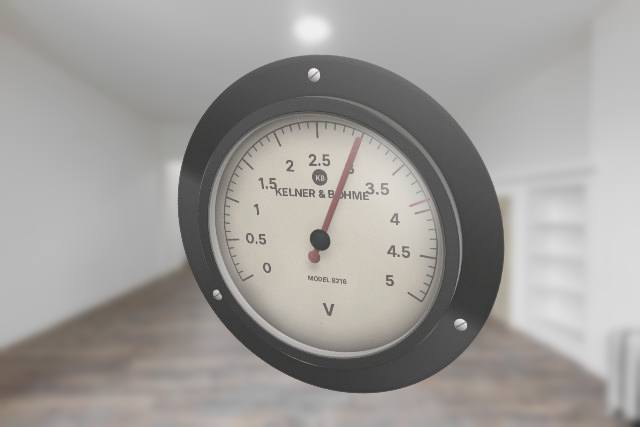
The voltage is 3,V
